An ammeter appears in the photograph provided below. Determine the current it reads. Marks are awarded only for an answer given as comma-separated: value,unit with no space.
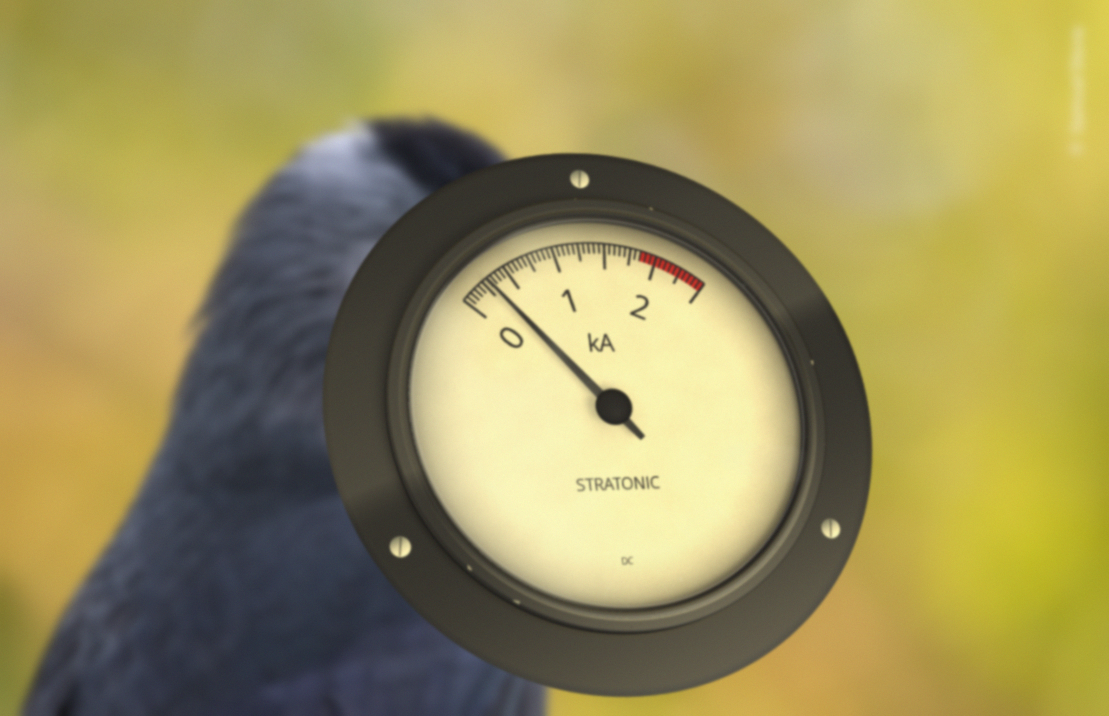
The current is 0.25,kA
